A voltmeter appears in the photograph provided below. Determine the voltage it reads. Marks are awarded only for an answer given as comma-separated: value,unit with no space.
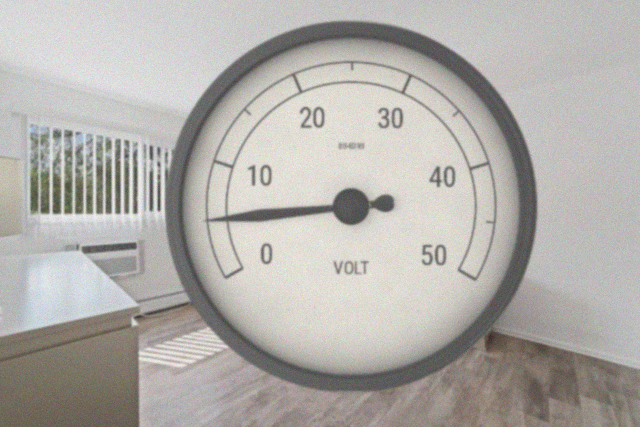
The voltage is 5,V
